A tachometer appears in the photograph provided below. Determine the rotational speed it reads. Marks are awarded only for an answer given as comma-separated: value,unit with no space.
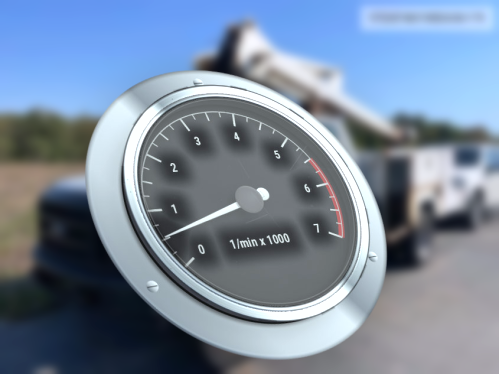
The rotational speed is 500,rpm
